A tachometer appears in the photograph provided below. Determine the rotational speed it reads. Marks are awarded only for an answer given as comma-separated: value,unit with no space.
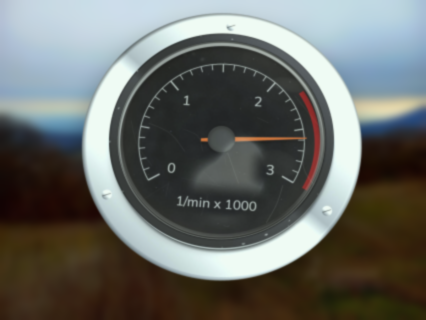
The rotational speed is 2600,rpm
